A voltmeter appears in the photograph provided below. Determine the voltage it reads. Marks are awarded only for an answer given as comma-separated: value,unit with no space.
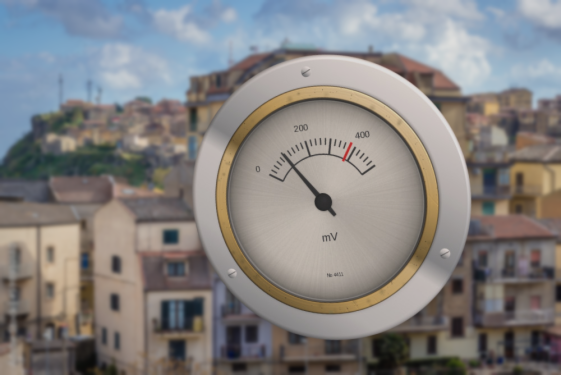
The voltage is 100,mV
